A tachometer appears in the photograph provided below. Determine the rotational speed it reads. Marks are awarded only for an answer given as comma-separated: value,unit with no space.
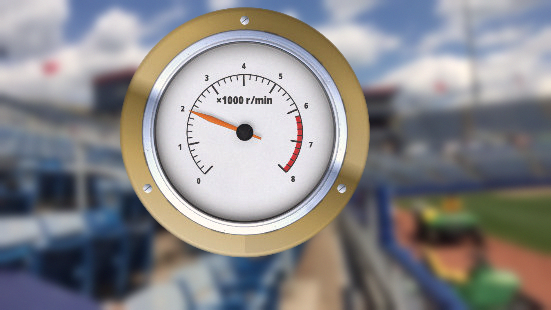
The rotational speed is 2000,rpm
